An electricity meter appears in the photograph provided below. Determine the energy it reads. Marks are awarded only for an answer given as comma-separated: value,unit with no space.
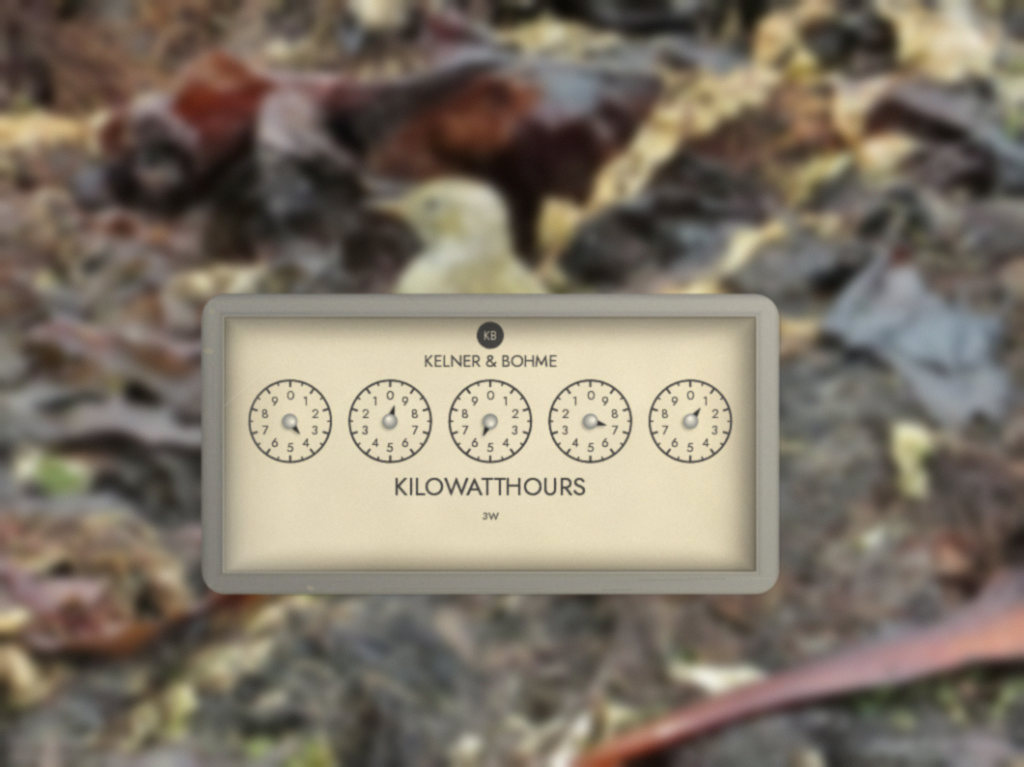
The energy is 39571,kWh
